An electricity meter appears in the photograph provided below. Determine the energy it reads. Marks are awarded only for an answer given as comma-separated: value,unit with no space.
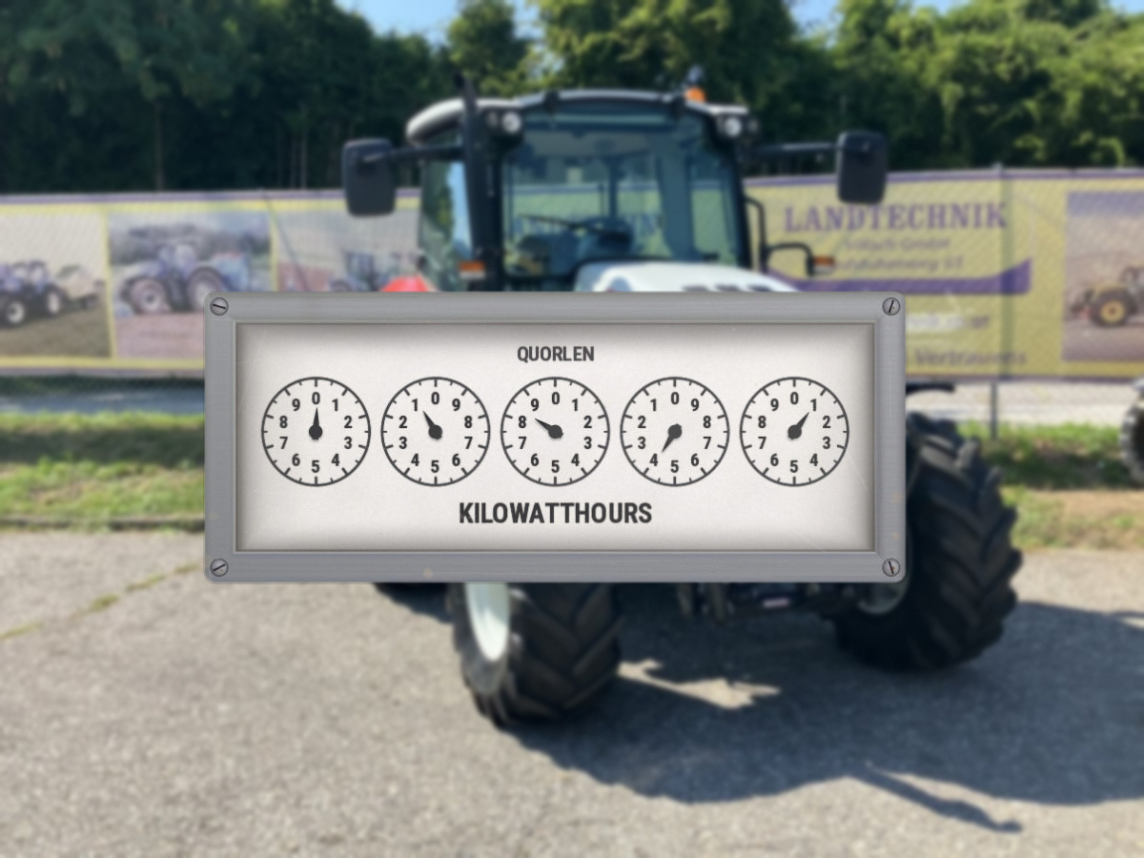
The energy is 841,kWh
